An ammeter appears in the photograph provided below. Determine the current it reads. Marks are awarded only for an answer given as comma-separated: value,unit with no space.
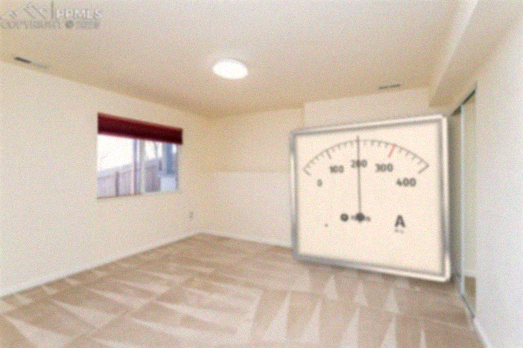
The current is 200,A
